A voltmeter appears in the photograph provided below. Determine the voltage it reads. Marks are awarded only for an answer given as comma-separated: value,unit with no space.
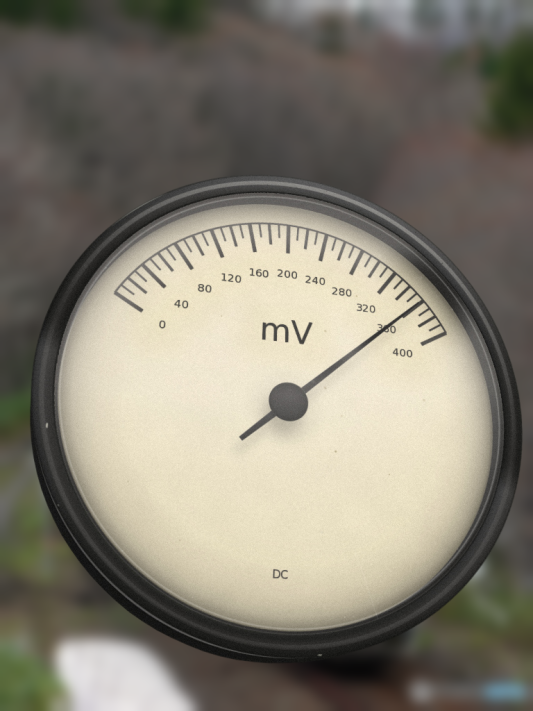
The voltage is 360,mV
